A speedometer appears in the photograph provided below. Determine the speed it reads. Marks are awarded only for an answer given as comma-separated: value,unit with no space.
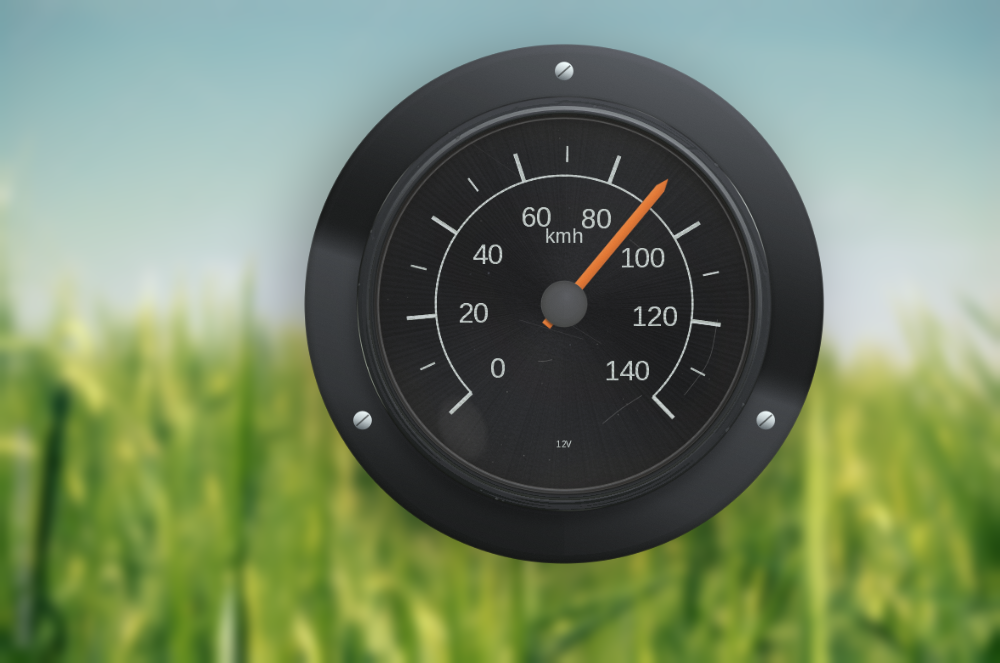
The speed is 90,km/h
